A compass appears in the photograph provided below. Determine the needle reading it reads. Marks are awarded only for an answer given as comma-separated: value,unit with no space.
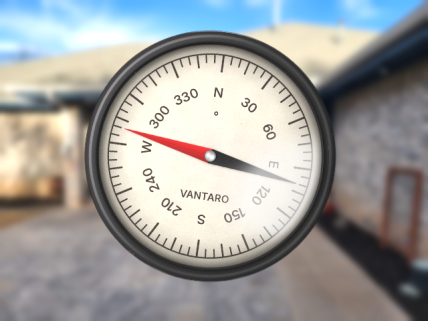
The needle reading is 280,°
